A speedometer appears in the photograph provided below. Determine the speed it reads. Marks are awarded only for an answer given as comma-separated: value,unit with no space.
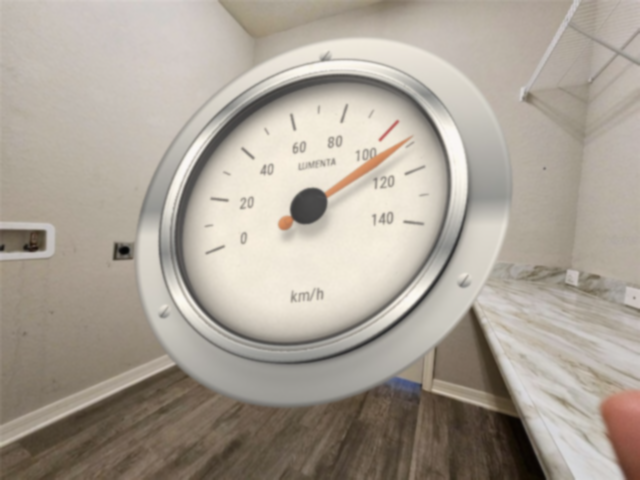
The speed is 110,km/h
